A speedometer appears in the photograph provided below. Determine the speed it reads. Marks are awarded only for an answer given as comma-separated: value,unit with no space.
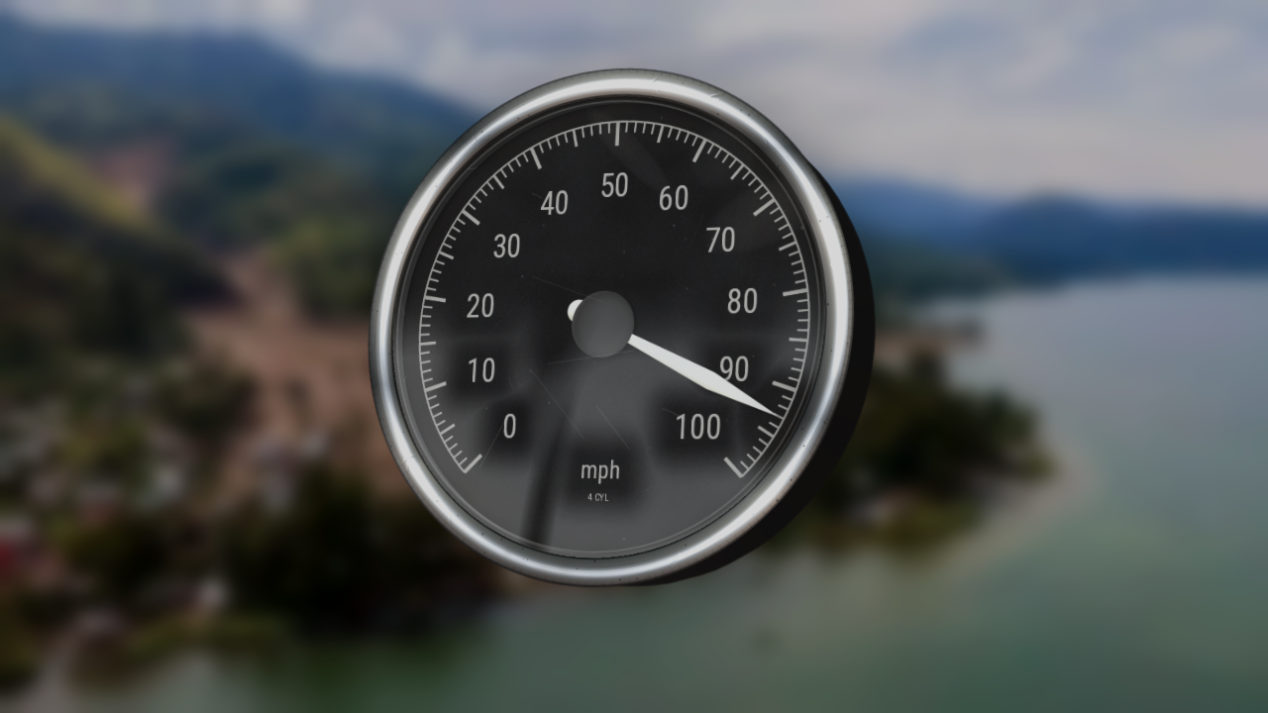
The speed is 93,mph
